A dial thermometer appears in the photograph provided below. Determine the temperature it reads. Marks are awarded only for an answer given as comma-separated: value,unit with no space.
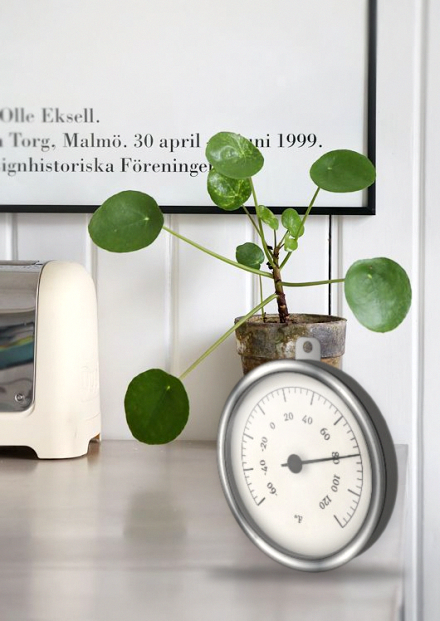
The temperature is 80,°F
